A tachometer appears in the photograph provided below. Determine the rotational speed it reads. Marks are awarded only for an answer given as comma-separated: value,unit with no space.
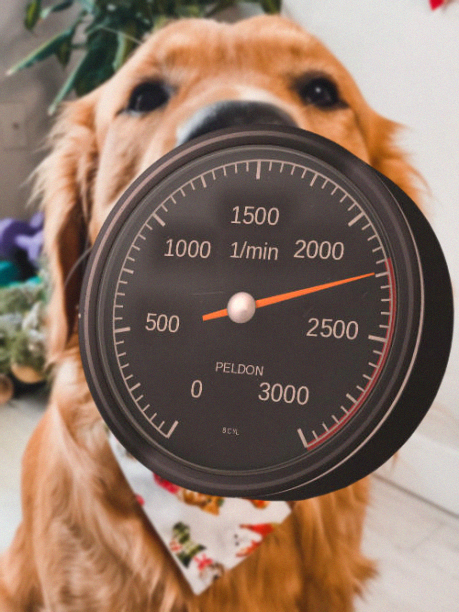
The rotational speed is 2250,rpm
